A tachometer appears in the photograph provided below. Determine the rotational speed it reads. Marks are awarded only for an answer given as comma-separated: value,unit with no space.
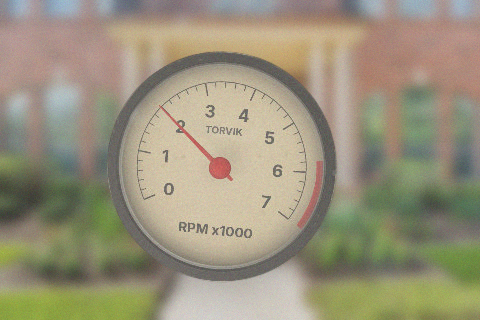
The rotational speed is 2000,rpm
